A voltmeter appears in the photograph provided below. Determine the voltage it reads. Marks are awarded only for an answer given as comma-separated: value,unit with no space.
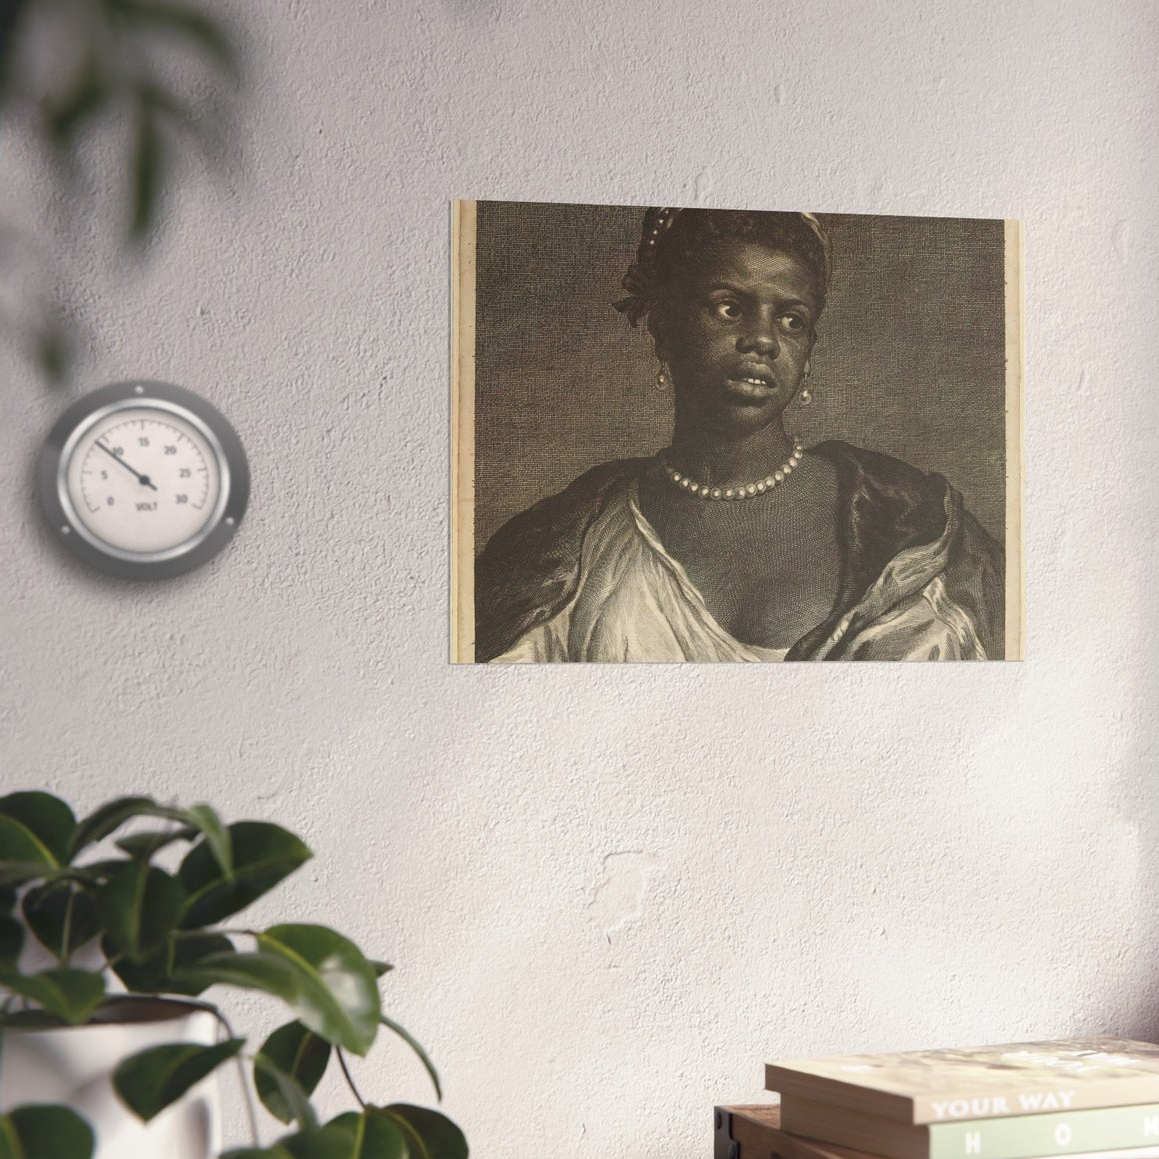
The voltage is 9,V
